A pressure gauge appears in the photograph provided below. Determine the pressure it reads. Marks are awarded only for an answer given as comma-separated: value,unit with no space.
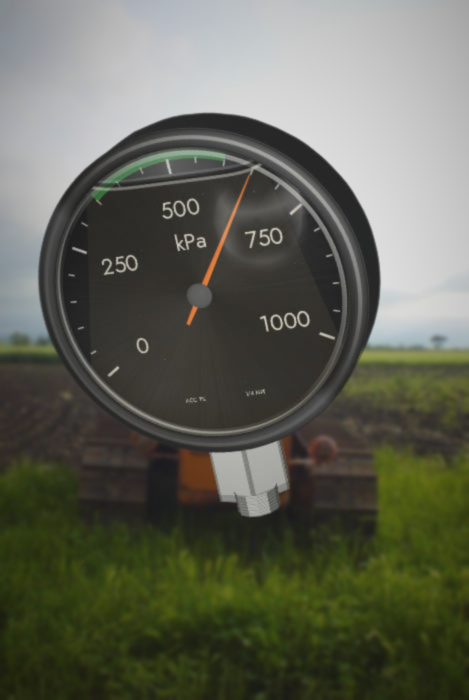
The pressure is 650,kPa
